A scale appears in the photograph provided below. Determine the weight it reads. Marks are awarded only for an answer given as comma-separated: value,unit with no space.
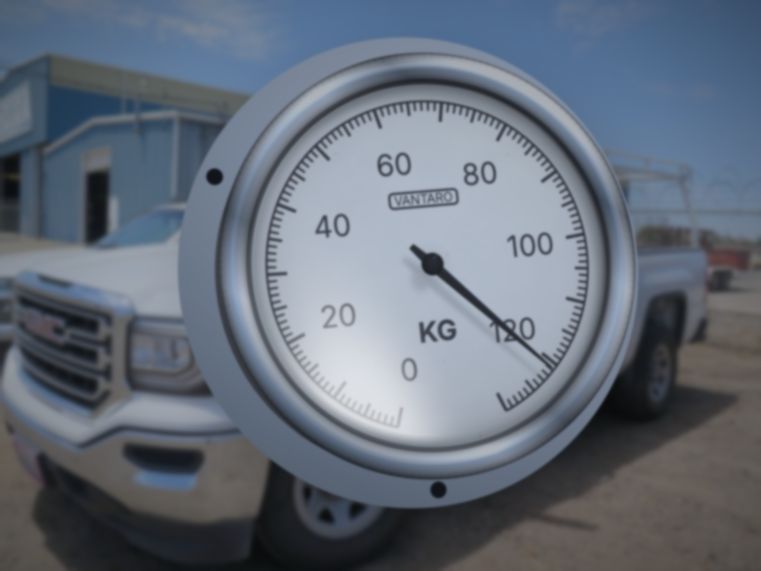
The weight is 121,kg
